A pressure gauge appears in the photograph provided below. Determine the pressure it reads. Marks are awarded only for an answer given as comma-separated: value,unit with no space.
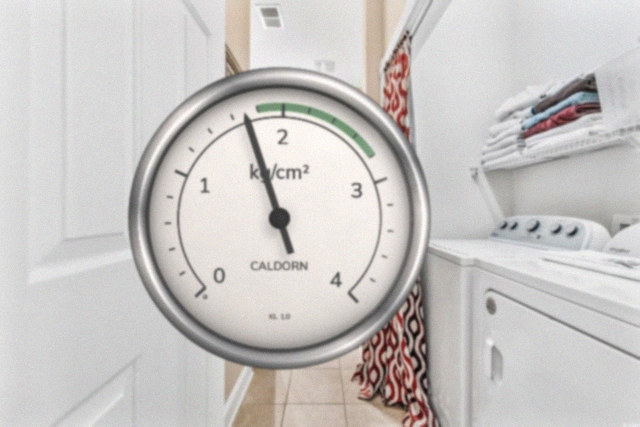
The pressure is 1.7,kg/cm²
